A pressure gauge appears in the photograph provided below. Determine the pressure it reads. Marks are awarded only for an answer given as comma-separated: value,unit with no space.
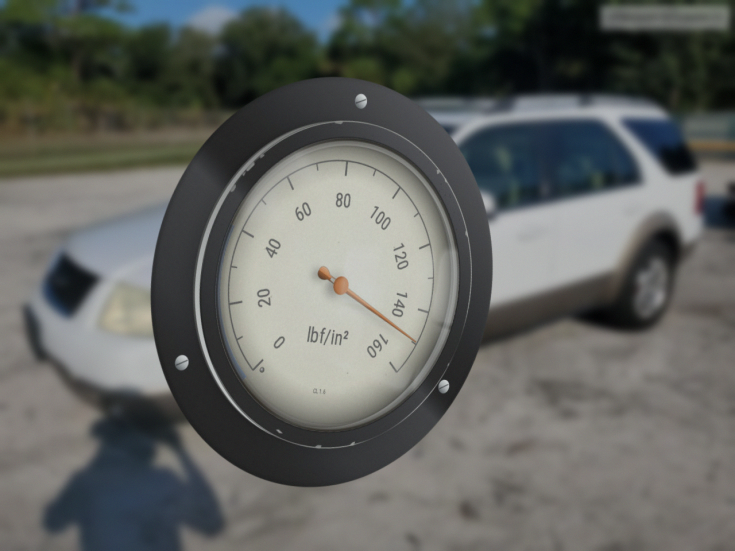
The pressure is 150,psi
